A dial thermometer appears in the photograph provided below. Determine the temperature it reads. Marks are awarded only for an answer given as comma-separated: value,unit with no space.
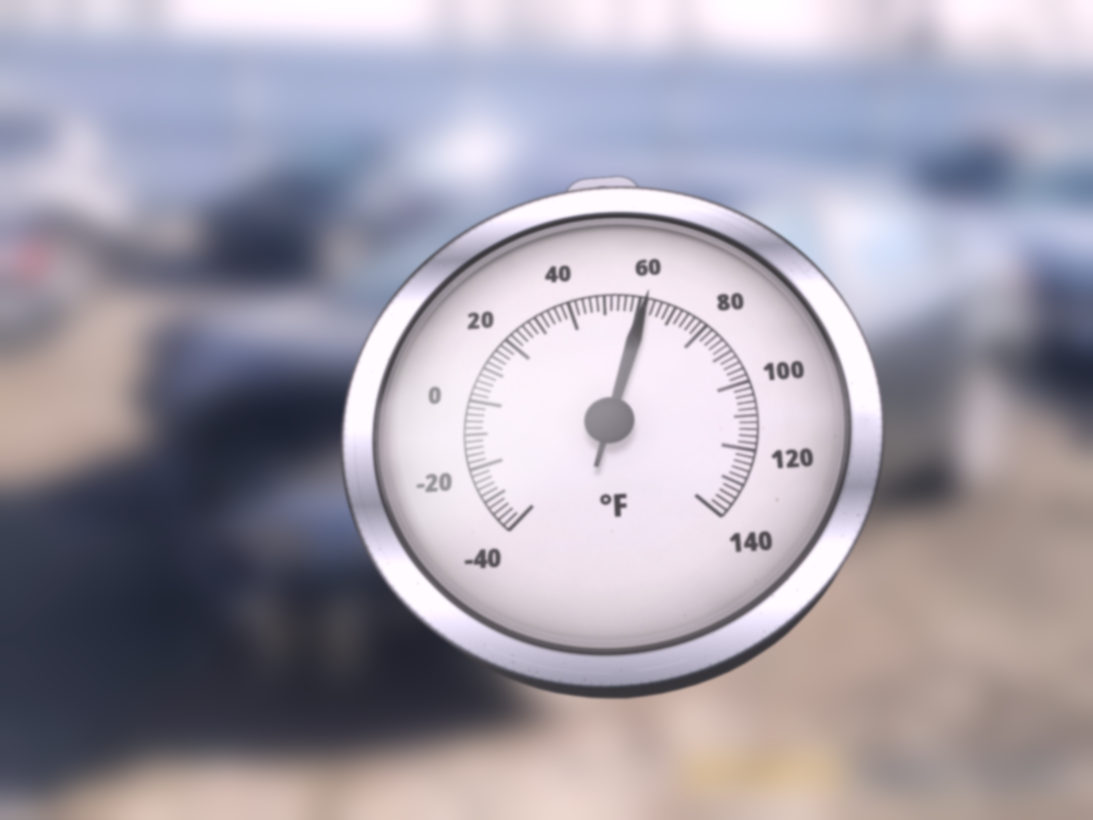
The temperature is 62,°F
